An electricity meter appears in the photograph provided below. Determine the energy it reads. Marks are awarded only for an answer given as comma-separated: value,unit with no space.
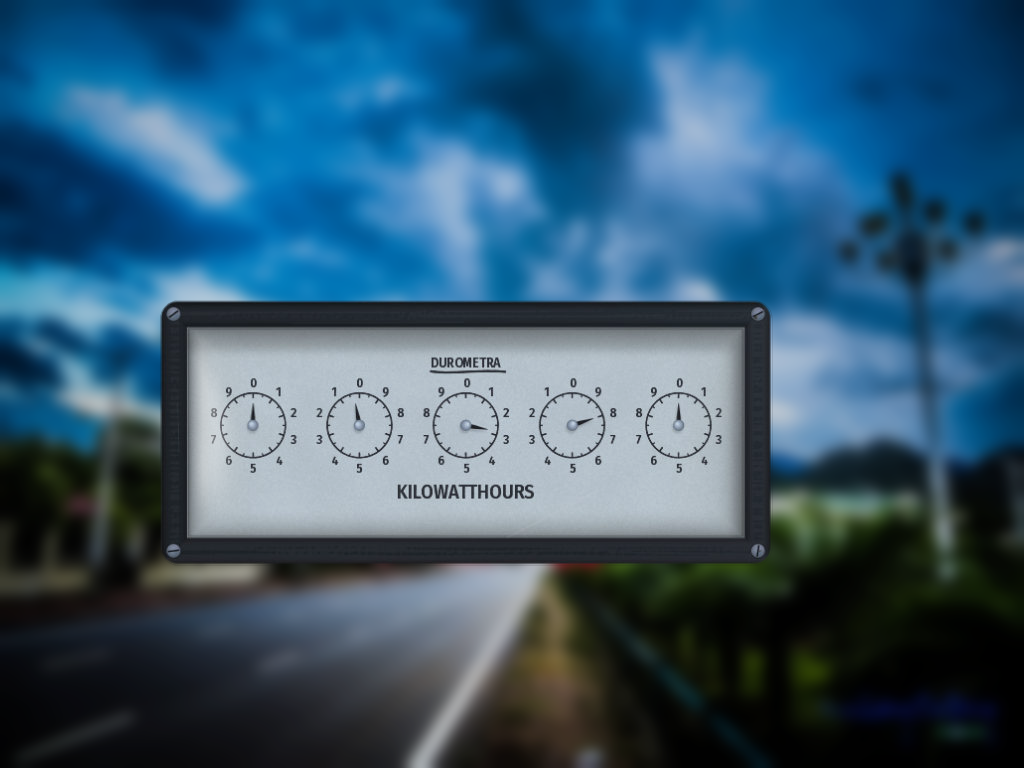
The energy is 280,kWh
